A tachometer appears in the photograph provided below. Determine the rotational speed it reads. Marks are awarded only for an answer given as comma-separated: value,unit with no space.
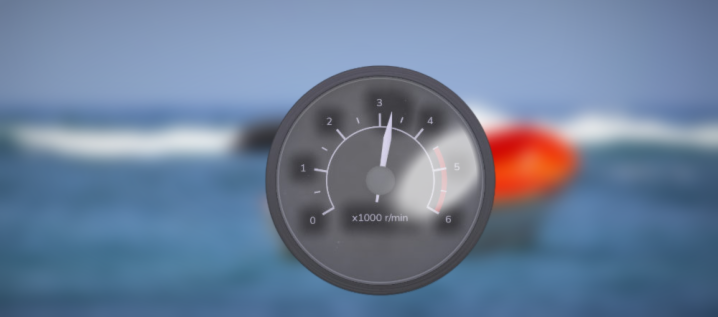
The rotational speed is 3250,rpm
